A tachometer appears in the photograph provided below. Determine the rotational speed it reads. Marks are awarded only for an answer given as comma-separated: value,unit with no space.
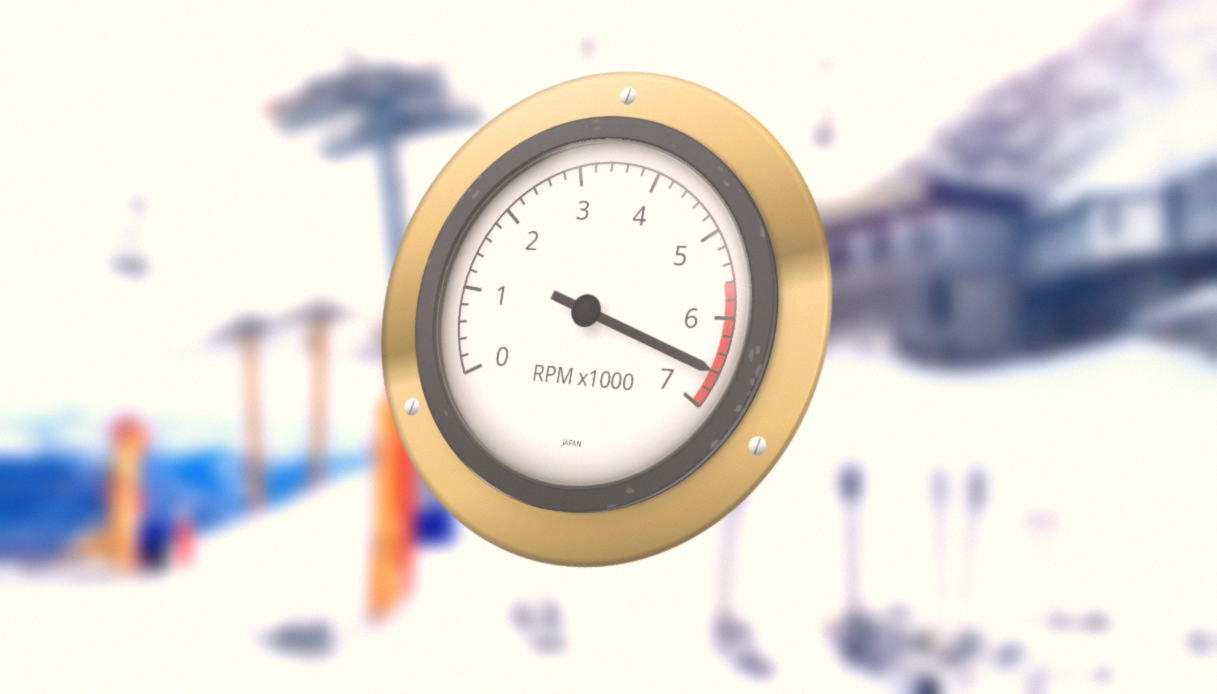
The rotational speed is 6600,rpm
